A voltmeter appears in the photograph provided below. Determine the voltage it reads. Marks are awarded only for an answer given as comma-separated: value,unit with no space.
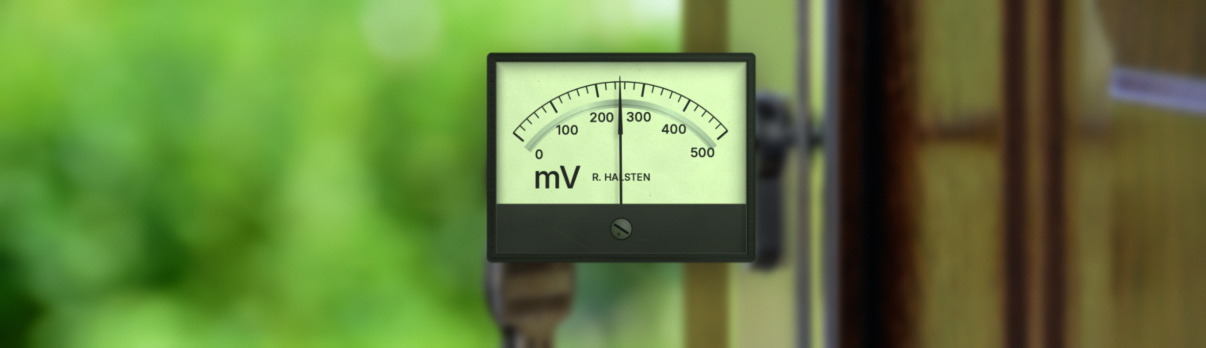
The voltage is 250,mV
